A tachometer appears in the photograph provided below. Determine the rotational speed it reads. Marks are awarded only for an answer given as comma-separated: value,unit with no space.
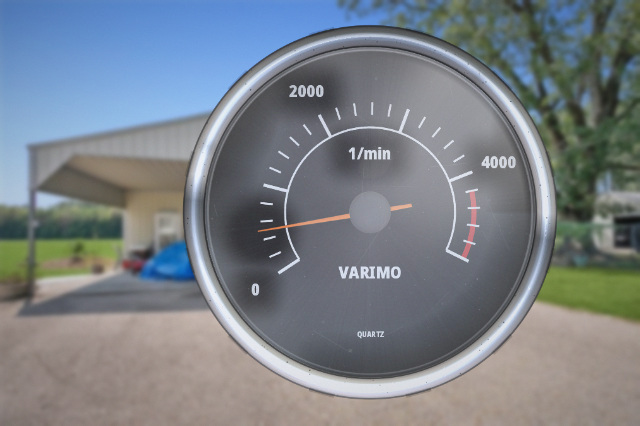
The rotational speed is 500,rpm
